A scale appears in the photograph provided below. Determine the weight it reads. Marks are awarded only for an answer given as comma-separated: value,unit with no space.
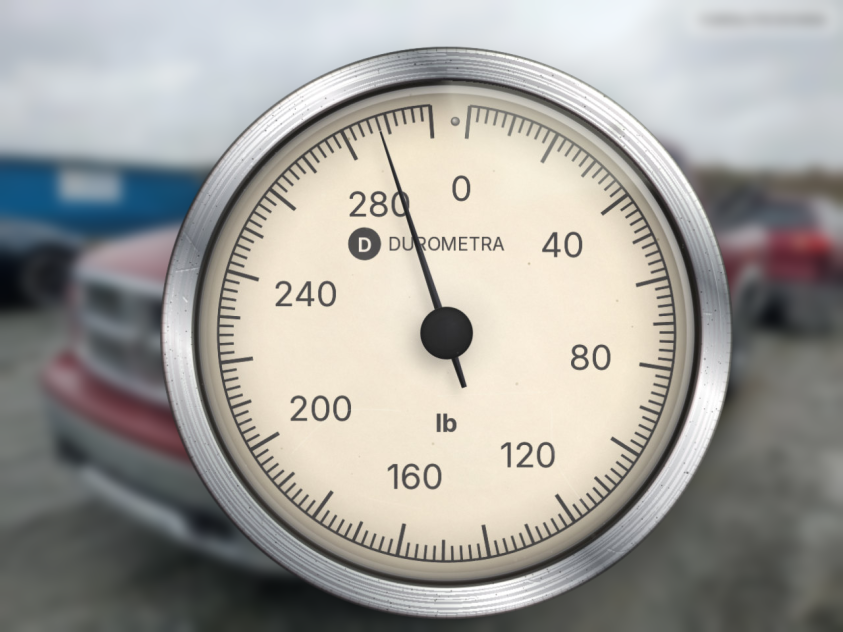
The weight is 288,lb
